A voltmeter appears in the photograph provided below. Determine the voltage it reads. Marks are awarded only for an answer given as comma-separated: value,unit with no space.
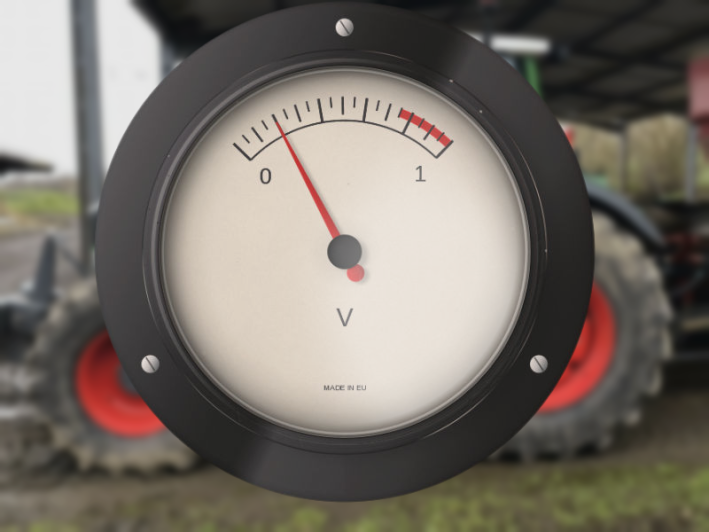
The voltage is 0.2,V
